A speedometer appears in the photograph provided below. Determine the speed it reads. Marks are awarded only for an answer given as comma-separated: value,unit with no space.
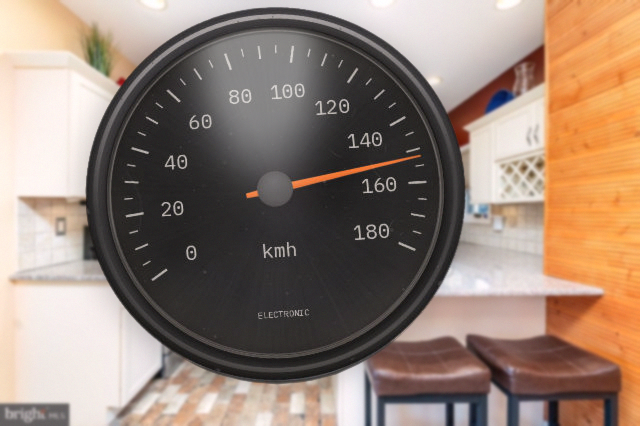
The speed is 152.5,km/h
